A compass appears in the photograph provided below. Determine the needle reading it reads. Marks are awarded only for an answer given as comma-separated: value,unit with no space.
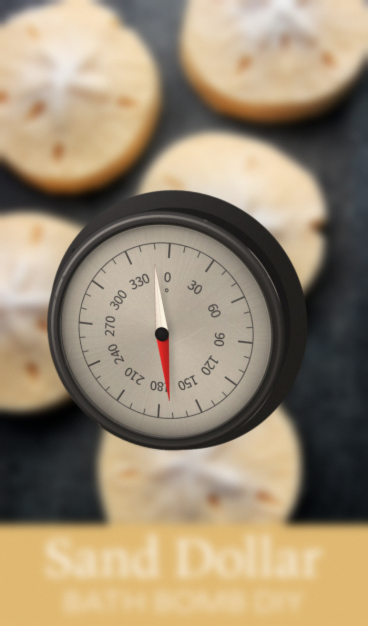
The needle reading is 170,°
